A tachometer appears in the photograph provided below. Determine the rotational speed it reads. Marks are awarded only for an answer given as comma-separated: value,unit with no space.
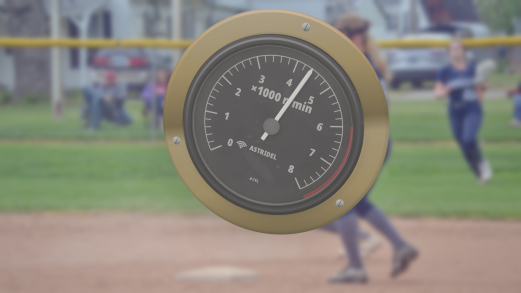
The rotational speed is 4400,rpm
